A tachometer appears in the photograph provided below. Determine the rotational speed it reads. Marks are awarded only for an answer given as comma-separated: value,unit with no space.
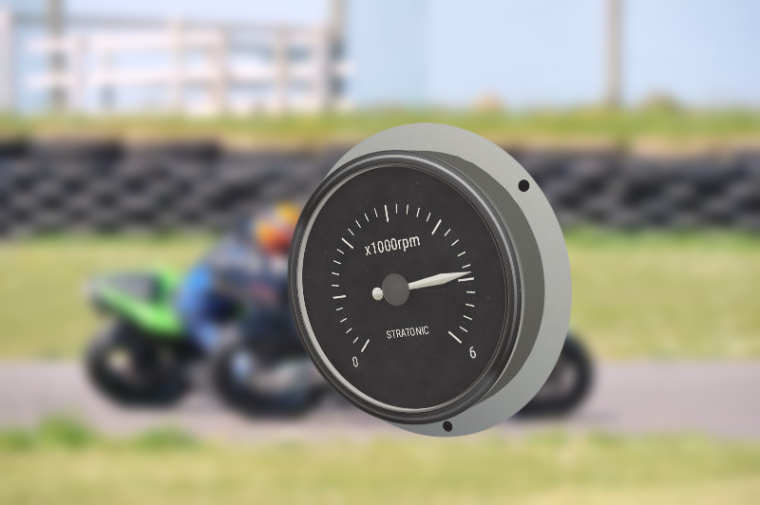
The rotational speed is 4900,rpm
